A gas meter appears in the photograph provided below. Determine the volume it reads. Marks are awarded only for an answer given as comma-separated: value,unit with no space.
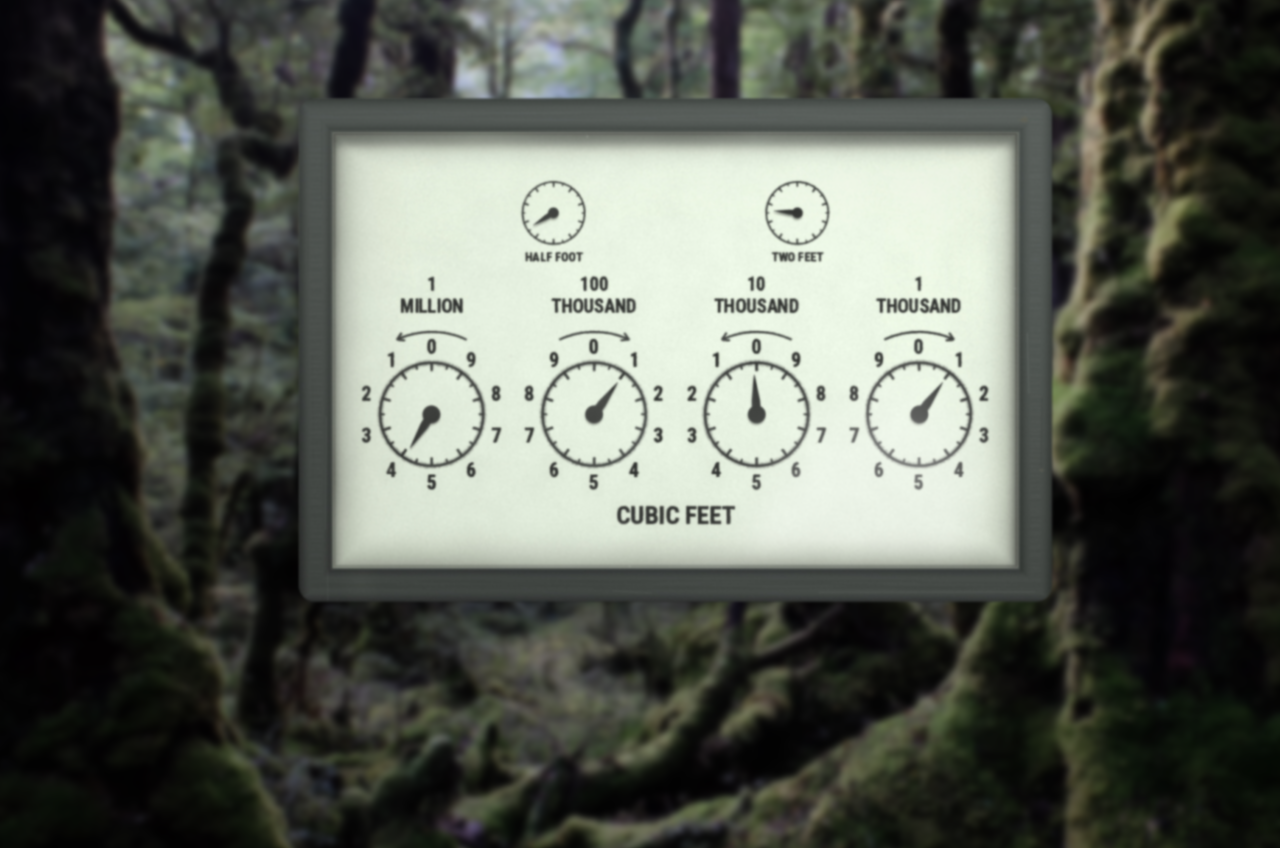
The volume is 410100,ft³
